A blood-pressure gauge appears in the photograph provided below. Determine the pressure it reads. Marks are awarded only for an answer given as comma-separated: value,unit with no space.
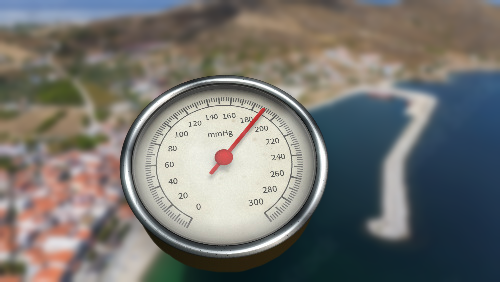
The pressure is 190,mmHg
